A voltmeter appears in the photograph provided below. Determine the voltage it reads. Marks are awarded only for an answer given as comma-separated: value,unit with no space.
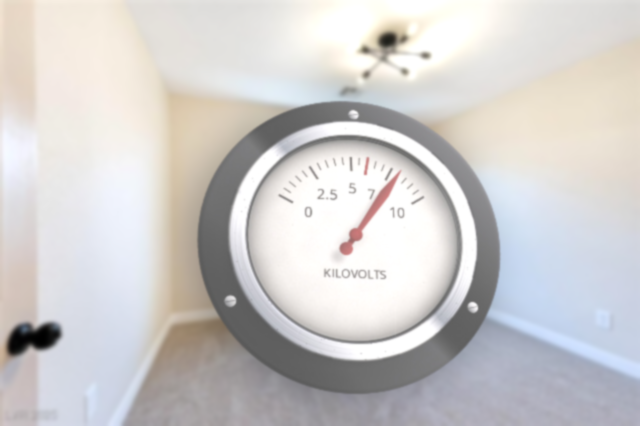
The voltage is 8,kV
